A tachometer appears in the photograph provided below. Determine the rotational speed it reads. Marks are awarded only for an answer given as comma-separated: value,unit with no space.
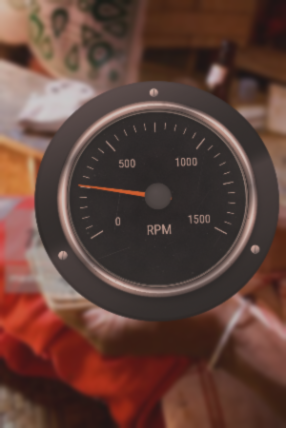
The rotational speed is 250,rpm
